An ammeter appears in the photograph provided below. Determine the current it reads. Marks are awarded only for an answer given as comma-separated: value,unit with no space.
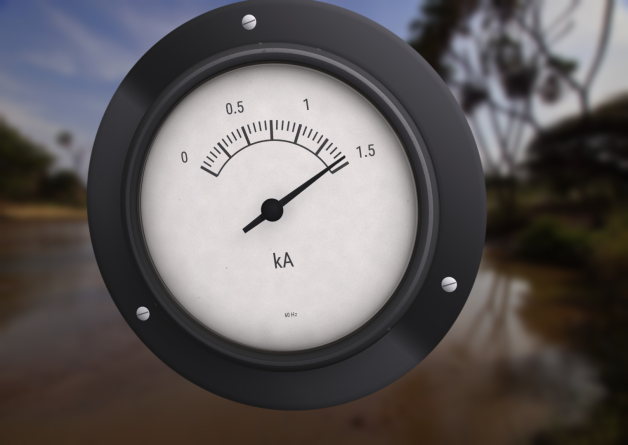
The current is 1.45,kA
